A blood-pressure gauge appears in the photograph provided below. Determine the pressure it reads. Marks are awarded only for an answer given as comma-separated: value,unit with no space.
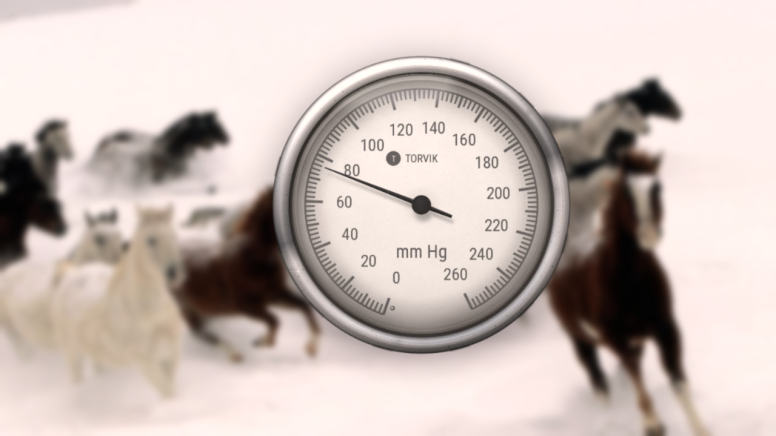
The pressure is 76,mmHg
